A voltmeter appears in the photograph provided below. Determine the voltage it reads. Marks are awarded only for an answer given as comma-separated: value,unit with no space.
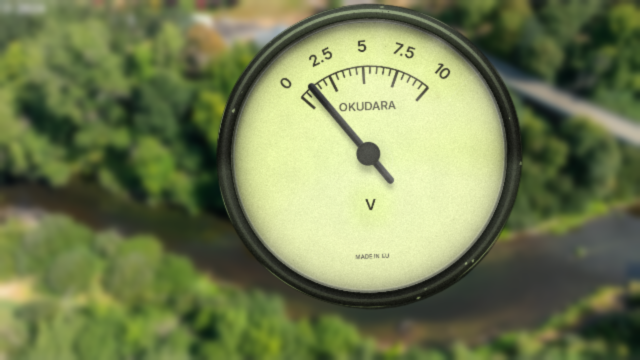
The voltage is 1,V
